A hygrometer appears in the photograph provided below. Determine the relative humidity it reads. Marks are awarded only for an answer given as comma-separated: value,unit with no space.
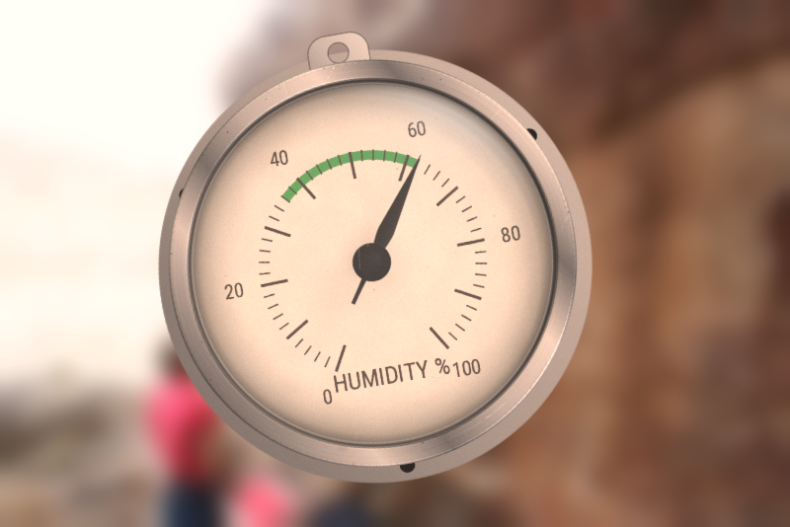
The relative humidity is 62,%
